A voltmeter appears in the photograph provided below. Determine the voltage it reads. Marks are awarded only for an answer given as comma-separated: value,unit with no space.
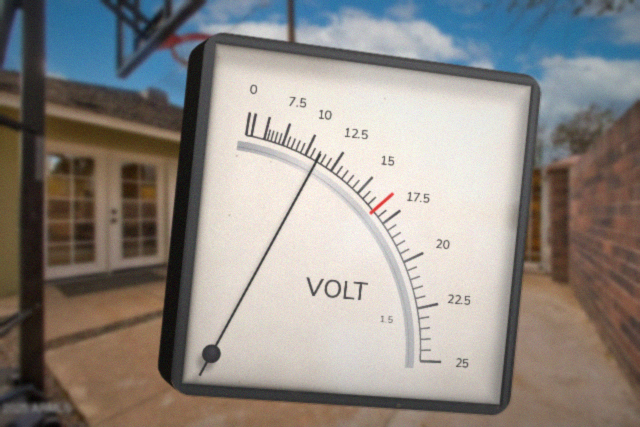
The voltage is 11,V
